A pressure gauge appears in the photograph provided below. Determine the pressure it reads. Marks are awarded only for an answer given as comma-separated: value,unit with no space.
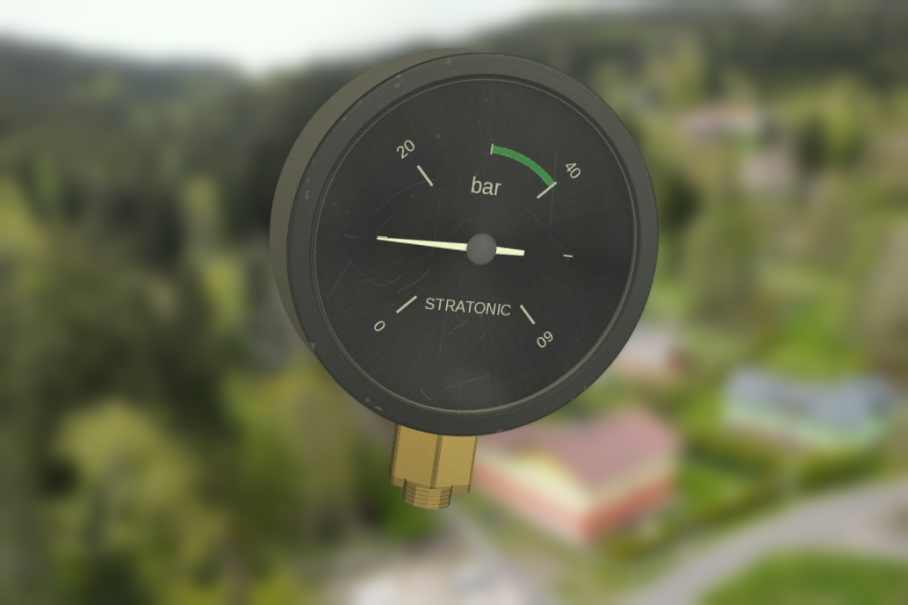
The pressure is 10,bar
